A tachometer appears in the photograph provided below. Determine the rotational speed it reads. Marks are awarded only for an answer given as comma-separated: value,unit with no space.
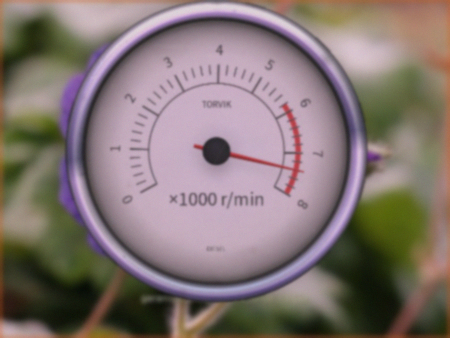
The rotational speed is 7400,rpm
